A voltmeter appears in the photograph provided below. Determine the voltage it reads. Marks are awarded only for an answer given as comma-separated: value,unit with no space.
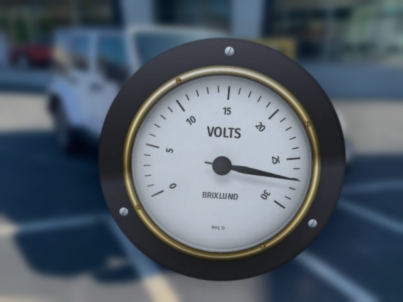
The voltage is 27,V
